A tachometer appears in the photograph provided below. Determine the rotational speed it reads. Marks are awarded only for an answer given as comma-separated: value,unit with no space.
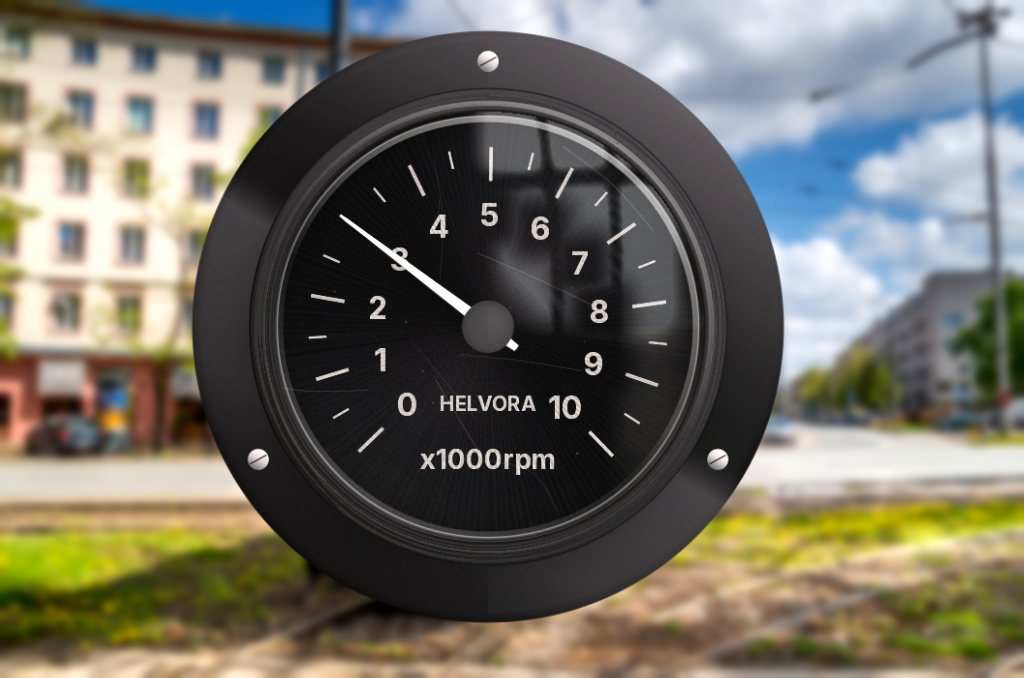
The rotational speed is 3000,rpm
